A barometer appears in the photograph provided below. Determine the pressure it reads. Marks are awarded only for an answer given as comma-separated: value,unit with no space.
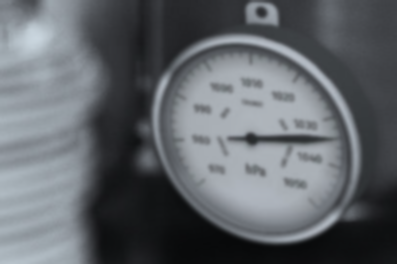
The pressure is 1034,hPa
